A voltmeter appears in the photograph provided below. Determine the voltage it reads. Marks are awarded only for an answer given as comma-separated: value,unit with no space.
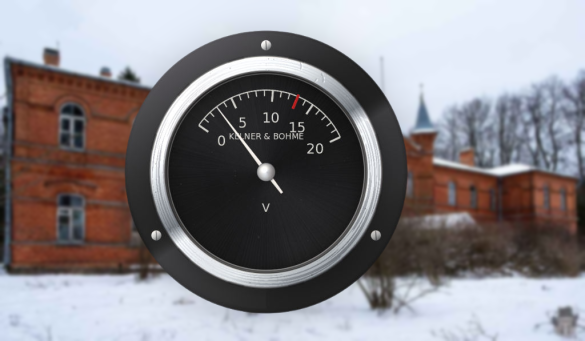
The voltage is 3,V
